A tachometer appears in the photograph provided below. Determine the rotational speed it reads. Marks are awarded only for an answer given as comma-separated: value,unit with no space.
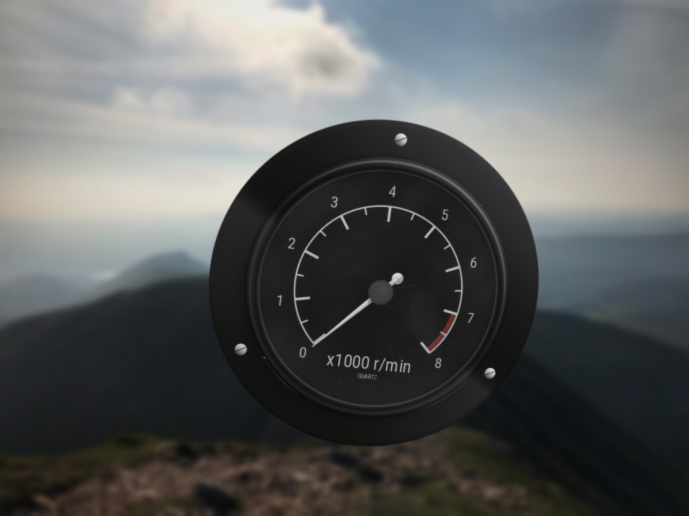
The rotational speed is 0,rpm
